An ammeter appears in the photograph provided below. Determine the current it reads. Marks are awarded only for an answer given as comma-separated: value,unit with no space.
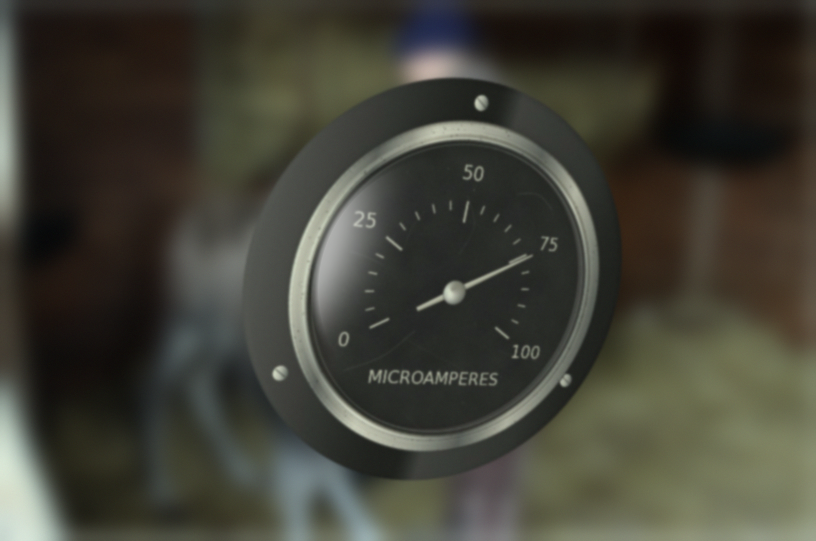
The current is 75,µA
